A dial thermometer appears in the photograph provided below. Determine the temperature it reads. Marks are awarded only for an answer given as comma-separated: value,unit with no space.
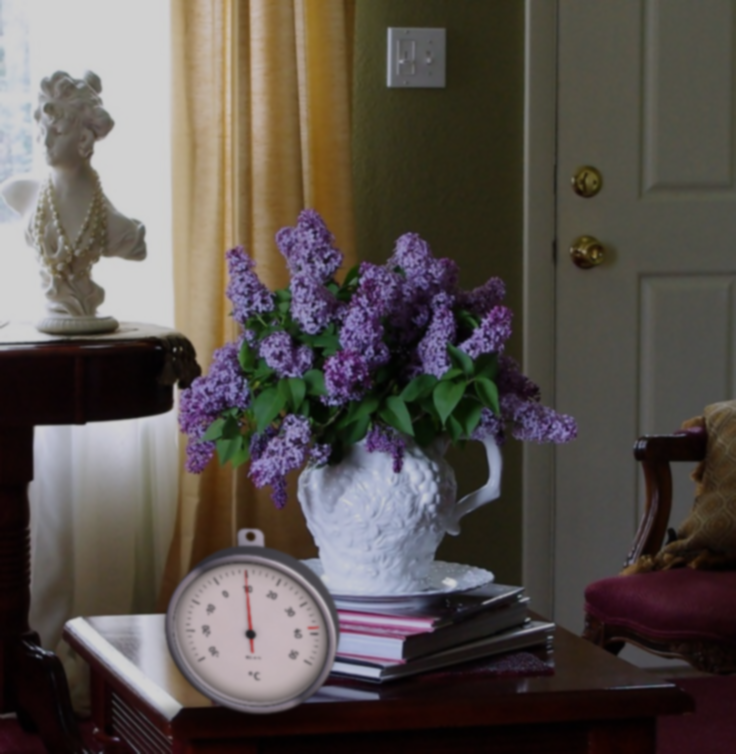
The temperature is 10,°C
